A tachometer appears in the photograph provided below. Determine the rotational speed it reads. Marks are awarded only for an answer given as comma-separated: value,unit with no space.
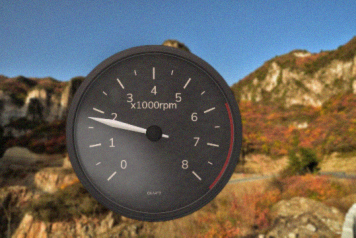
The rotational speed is 1750,rpm
